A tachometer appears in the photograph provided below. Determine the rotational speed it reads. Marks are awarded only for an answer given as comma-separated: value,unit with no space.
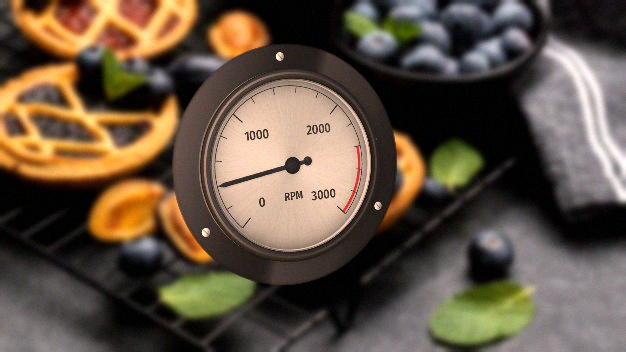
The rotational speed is 400,rpm
